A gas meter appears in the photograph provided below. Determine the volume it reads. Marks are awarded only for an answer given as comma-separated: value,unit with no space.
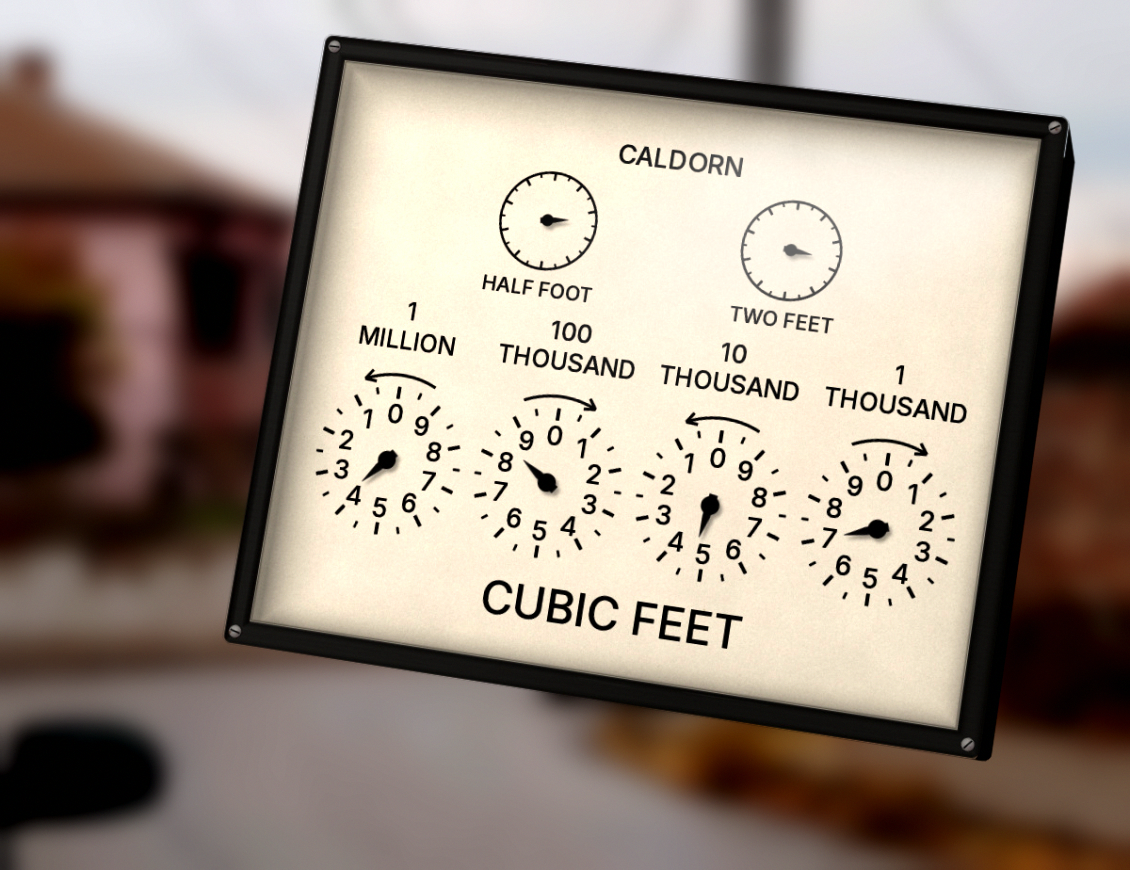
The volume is 384700,ft³
